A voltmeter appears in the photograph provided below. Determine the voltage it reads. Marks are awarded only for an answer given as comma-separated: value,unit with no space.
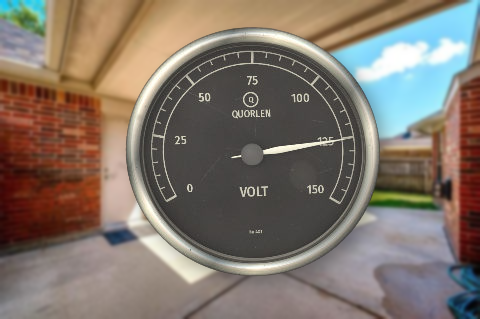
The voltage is 125,V
